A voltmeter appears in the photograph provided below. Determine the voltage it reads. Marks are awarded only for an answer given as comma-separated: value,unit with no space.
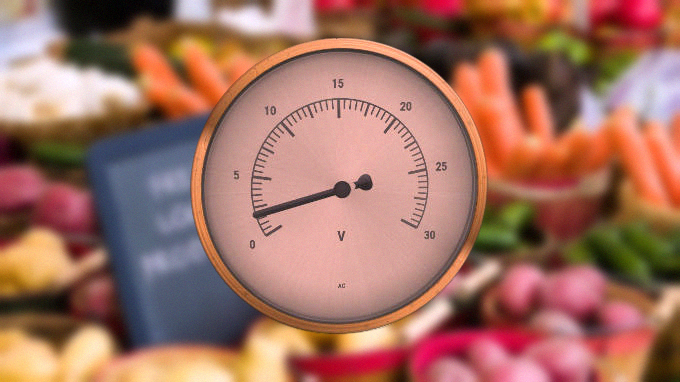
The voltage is 2,V
